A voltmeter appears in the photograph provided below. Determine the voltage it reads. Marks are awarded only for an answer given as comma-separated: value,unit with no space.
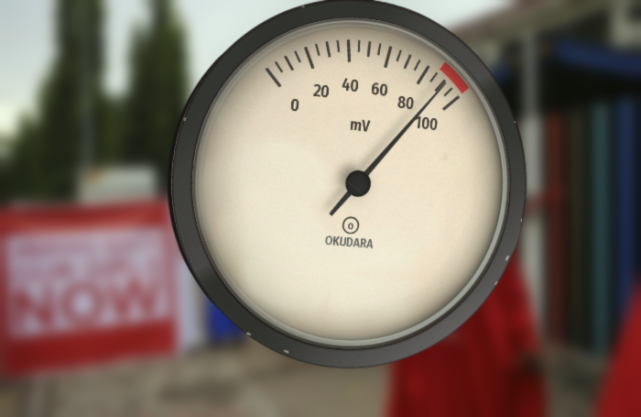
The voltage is 90,mV
